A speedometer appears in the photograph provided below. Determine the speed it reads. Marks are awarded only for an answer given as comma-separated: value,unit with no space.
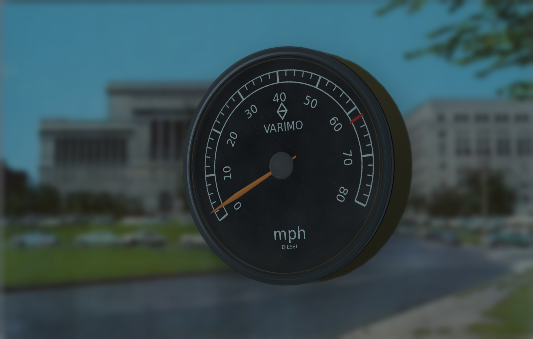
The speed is 2,mph
